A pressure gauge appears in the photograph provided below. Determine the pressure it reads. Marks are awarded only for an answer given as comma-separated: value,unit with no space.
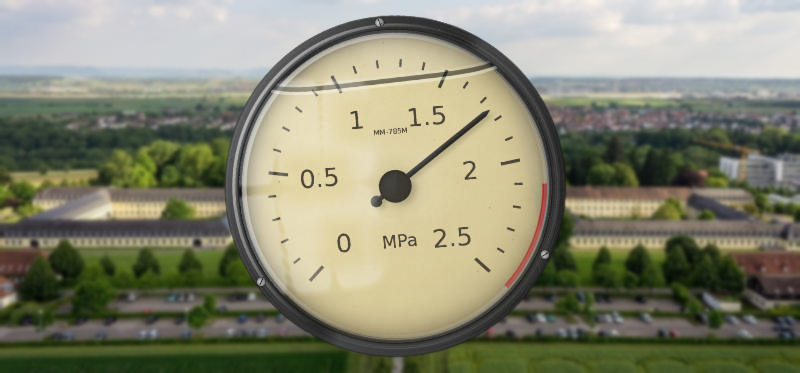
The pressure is 1.75,MPa
